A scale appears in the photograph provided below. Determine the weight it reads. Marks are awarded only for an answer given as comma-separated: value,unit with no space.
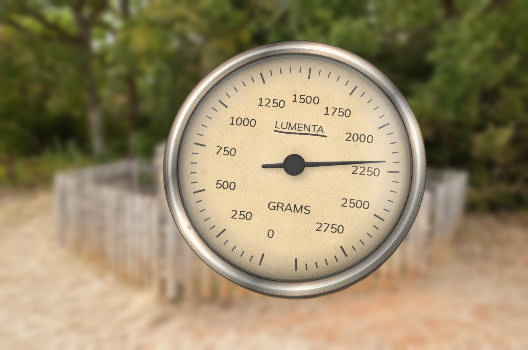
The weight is 2200,g
